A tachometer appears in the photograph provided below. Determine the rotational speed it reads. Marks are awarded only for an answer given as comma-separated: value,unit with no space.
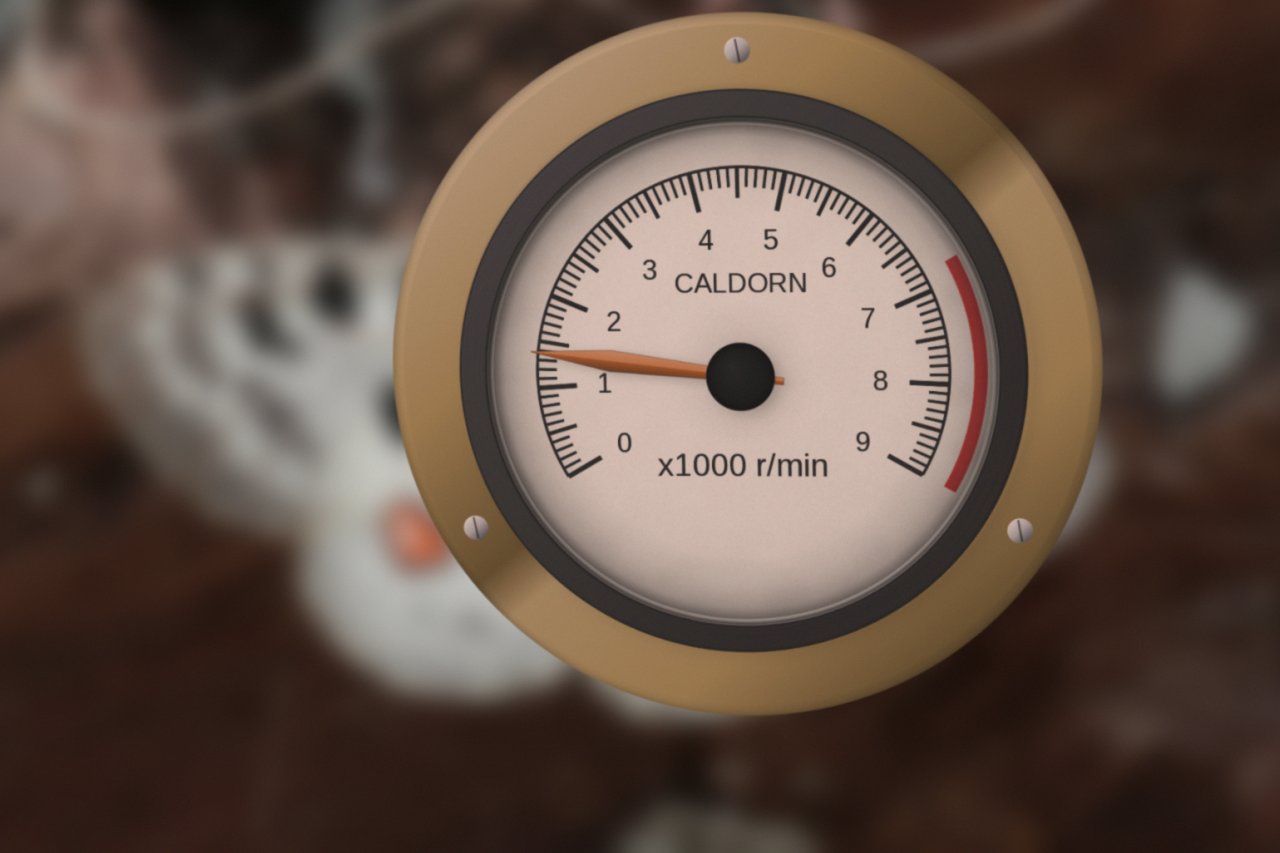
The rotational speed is 1400,rpm
